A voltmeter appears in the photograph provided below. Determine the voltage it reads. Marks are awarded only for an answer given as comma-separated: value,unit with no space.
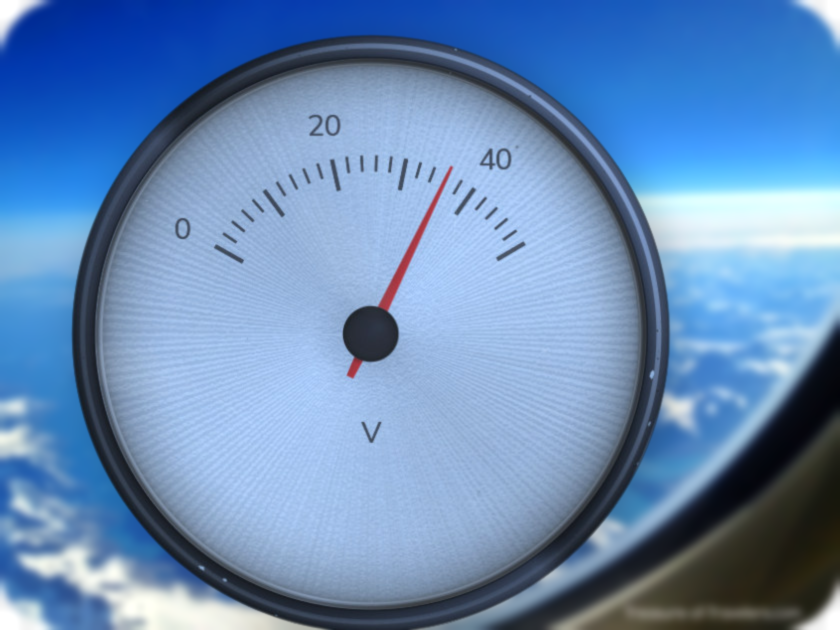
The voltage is 36,V
